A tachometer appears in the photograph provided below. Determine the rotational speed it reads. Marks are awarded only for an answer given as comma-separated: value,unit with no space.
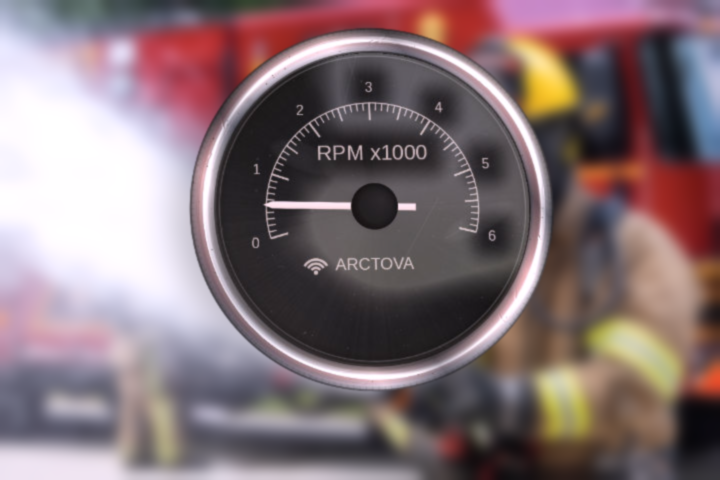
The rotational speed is 500,rpm
